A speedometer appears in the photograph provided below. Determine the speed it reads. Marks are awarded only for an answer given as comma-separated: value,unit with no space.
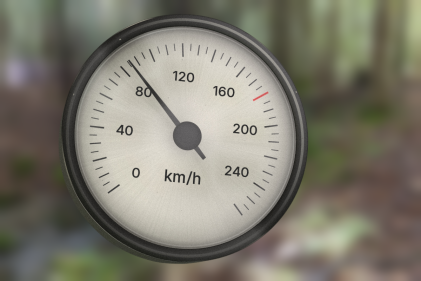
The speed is 85,km/h
